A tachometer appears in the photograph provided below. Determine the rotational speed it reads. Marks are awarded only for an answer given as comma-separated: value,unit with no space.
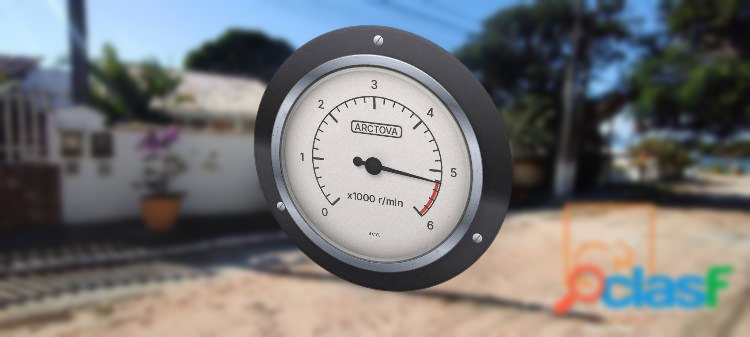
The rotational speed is 5200,rpm
